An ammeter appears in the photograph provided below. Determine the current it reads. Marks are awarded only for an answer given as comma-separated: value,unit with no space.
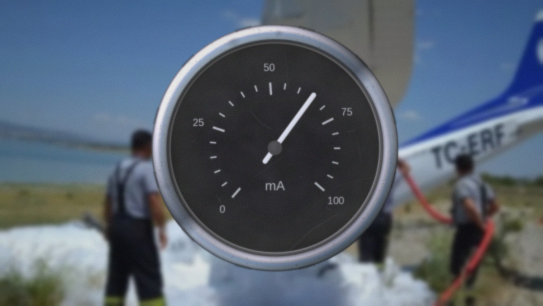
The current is 65,mA
